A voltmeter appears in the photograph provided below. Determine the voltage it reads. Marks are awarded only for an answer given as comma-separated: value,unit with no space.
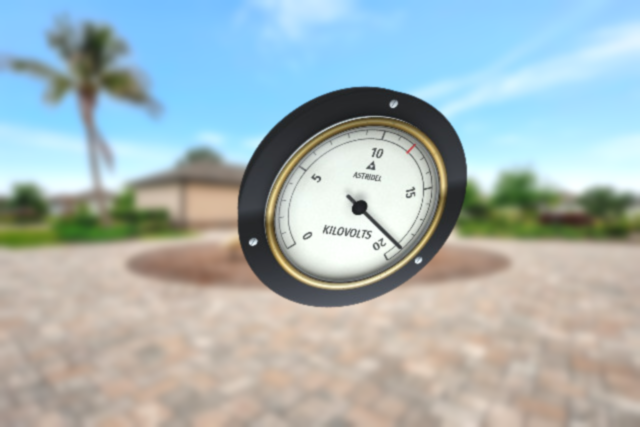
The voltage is 19,kV
